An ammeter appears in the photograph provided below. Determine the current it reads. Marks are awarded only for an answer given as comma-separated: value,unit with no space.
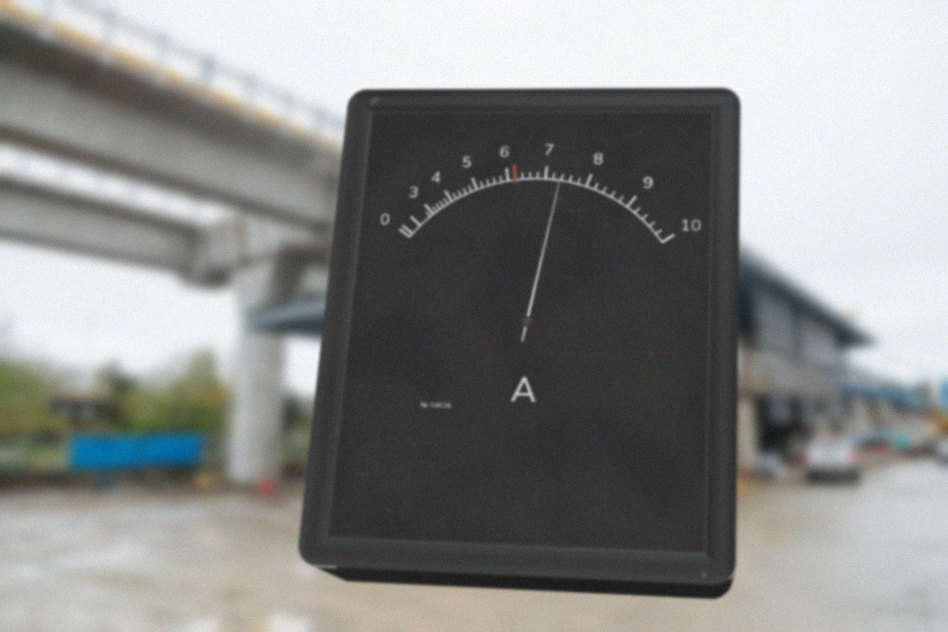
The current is 7.4,A
